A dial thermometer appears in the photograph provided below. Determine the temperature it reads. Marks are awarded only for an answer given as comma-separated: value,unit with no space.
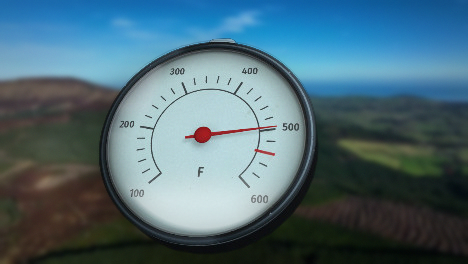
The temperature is 500,°F
